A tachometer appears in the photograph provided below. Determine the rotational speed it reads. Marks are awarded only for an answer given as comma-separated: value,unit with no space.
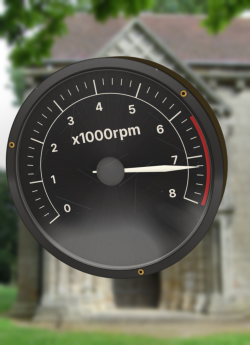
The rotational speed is 7200,rpm
